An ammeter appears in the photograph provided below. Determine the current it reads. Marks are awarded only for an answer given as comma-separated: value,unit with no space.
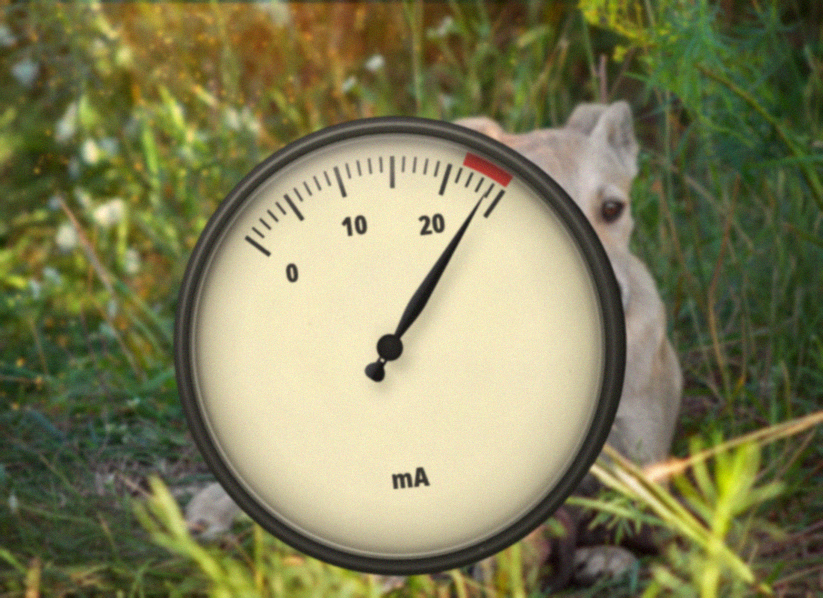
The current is 24,mA
